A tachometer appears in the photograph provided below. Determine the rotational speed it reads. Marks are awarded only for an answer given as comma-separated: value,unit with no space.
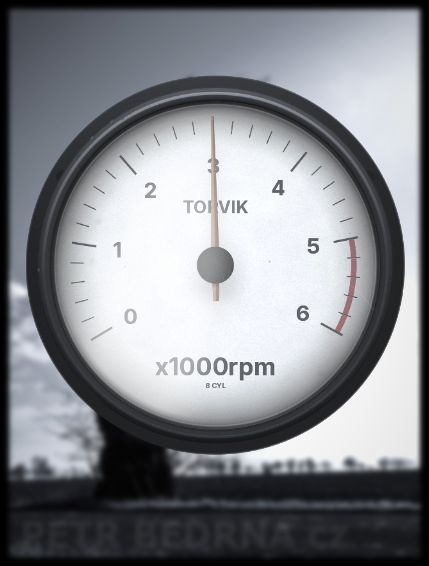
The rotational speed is 3000,rpm
